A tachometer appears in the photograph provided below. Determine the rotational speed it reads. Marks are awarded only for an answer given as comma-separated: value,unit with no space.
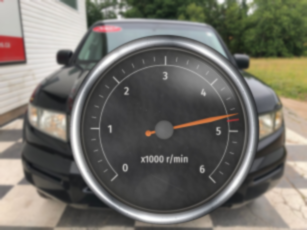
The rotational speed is 4700,rpm
